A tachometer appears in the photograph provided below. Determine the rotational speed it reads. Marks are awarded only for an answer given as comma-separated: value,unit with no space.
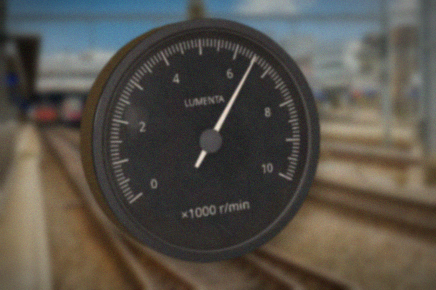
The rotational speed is 6500,rpm
